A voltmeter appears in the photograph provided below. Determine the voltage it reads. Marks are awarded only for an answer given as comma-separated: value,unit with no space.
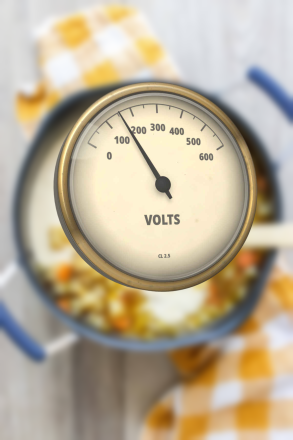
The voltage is 150,V
